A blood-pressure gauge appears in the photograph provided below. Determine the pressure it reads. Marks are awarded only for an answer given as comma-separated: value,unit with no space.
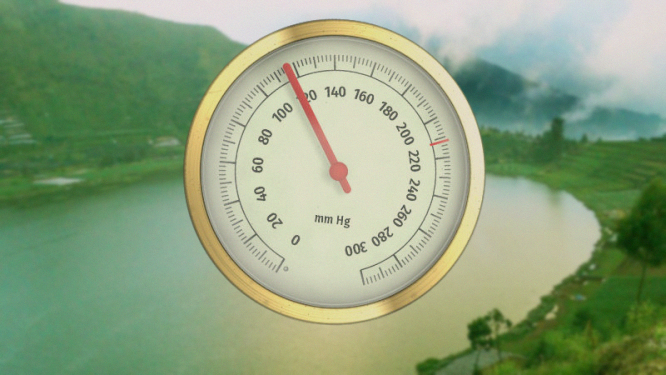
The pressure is 116,mmHg
